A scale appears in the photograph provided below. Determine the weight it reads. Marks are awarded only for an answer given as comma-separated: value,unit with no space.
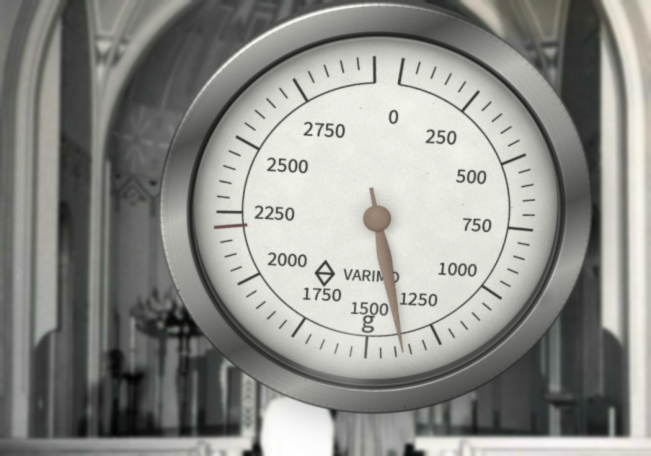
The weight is 1375,g
